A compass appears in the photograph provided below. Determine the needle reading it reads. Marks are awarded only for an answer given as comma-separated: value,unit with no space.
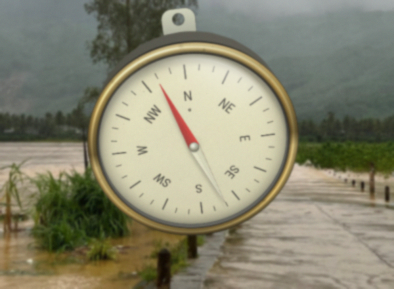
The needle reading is 340,°
